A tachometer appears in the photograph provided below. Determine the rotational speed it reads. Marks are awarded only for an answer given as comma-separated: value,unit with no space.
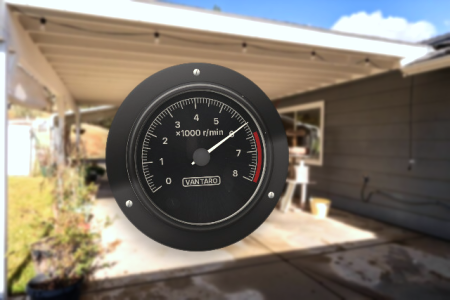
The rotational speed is 6000,rpm
